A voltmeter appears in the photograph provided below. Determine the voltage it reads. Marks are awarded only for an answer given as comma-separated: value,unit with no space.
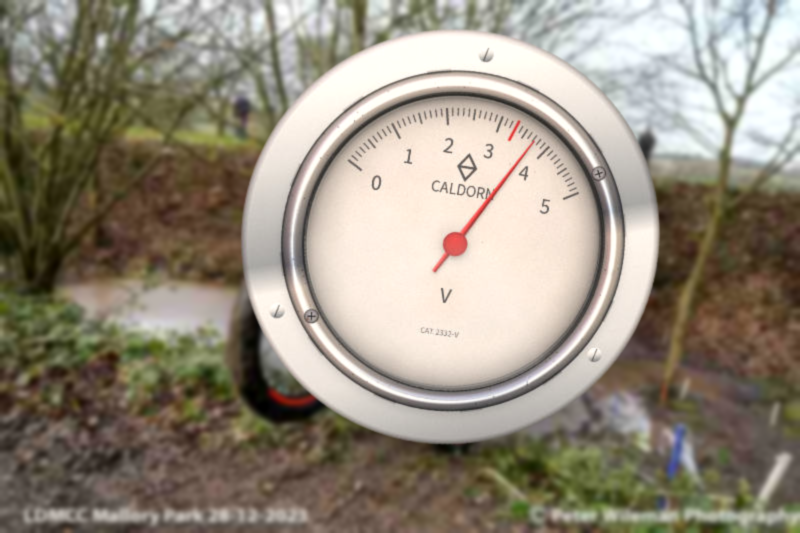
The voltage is 3.7,V
